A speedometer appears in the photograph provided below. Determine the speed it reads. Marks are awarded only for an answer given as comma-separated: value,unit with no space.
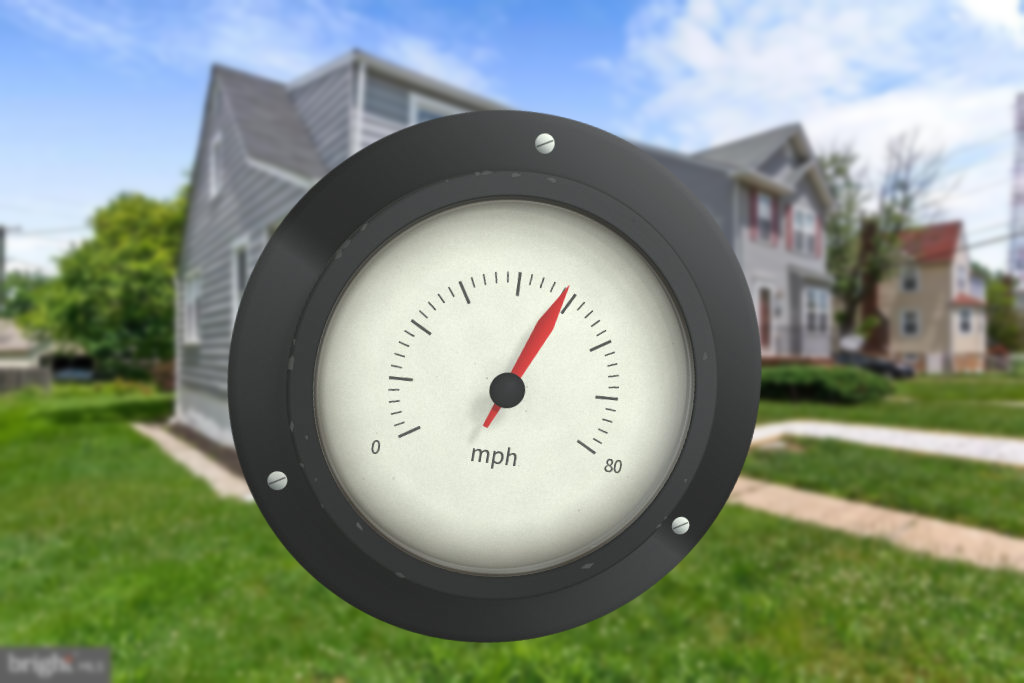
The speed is 48,mph
